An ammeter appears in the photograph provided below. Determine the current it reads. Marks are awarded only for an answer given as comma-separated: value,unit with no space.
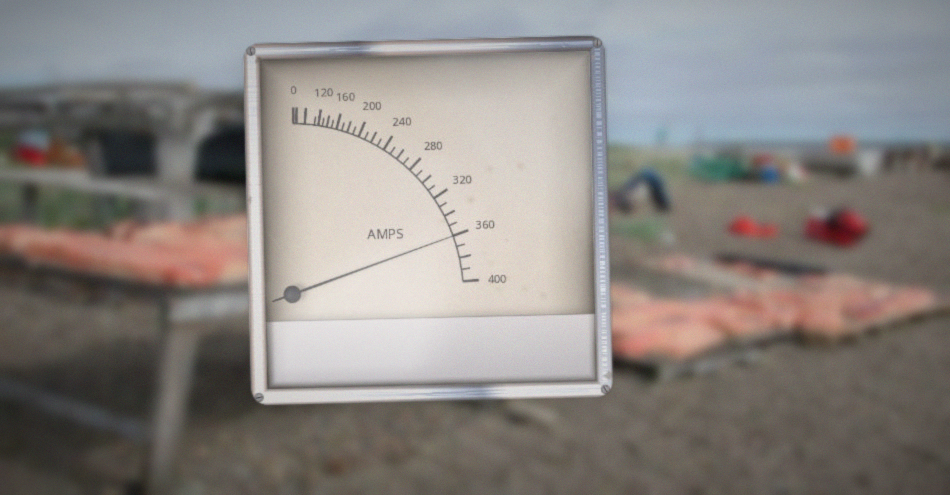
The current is 360,A
